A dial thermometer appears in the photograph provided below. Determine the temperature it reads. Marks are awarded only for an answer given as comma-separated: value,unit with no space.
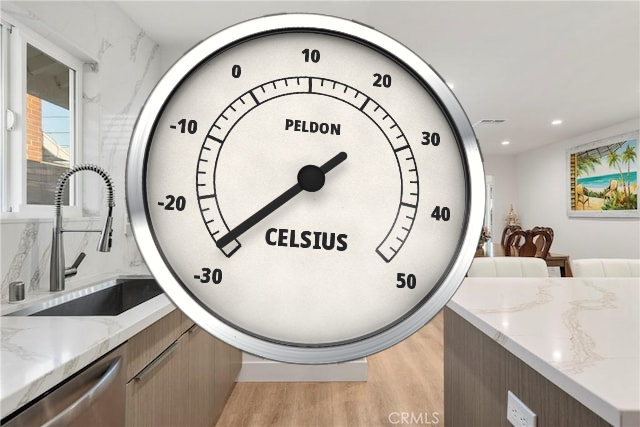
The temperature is -28,°C
